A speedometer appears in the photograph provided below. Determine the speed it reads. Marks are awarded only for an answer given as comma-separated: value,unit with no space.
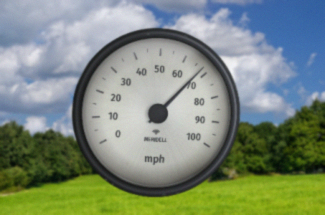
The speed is 67.5,mph
